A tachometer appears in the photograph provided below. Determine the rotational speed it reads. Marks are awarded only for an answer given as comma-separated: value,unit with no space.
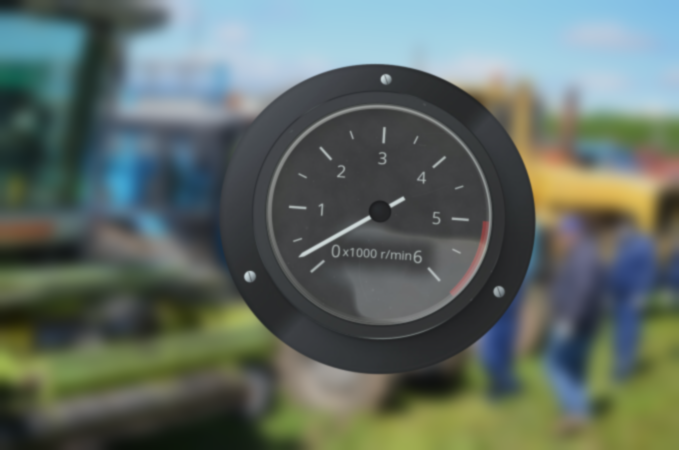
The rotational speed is 250,rpm
